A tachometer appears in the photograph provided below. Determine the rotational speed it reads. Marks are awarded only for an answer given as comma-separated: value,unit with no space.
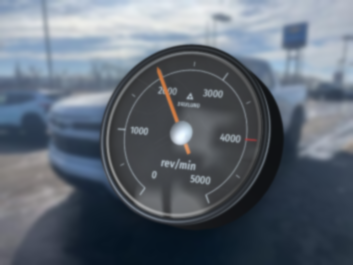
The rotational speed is 2000,rpm
